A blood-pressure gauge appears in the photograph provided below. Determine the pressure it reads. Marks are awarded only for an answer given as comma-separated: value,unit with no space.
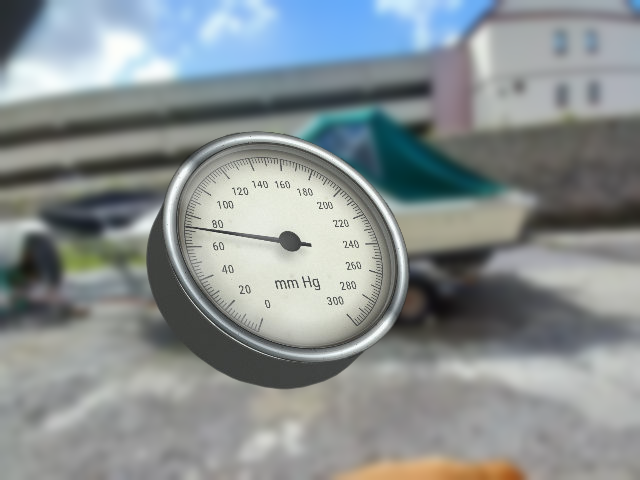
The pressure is 70,mmHg
